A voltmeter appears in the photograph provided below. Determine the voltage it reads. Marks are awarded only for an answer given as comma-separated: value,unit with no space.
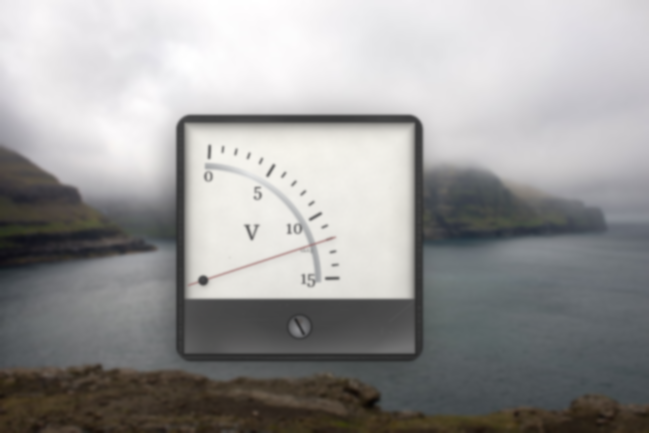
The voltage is 12,V
